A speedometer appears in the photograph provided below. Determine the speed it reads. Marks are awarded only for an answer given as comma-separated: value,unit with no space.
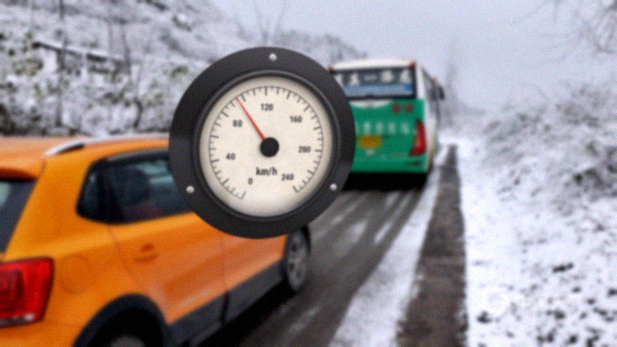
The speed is 95,km/h
